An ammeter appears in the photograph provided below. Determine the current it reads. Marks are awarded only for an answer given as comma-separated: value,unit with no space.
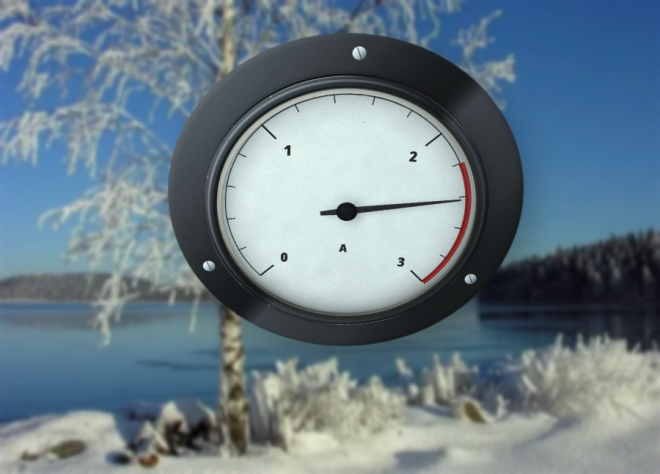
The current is 2.4,A
